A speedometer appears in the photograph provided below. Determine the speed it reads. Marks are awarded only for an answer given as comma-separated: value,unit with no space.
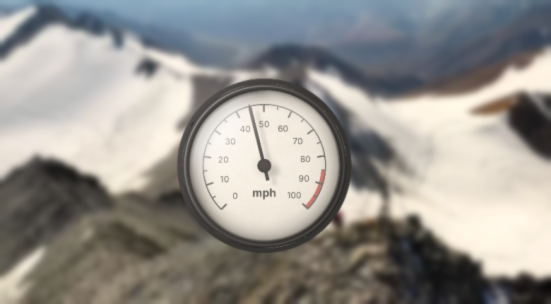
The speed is 45,mph
